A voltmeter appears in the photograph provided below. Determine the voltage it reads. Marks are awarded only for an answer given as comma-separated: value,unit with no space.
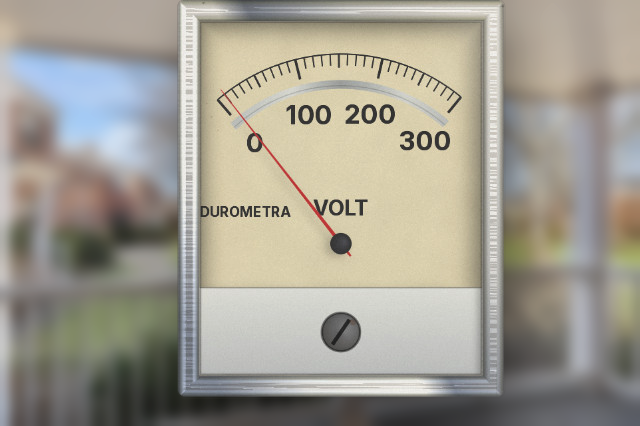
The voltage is 10,V
